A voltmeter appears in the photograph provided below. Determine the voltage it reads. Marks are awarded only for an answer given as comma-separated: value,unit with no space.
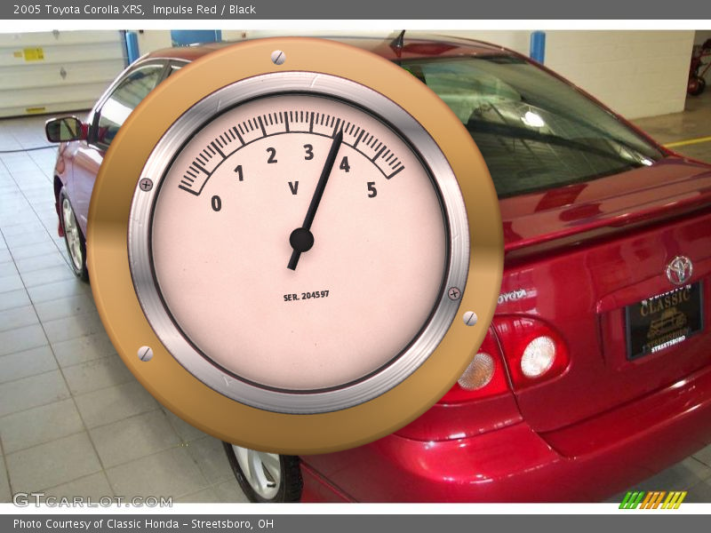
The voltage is 3.6,V
